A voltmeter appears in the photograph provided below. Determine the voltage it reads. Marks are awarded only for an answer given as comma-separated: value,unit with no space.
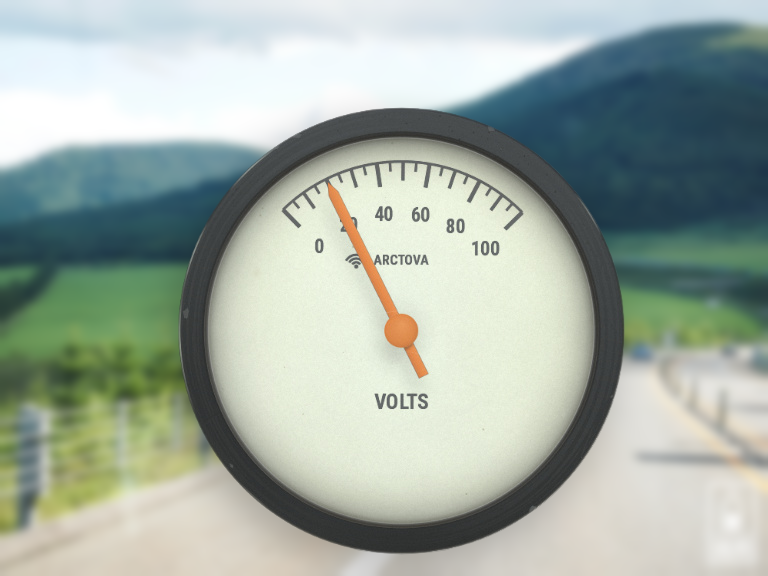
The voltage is 20,V
